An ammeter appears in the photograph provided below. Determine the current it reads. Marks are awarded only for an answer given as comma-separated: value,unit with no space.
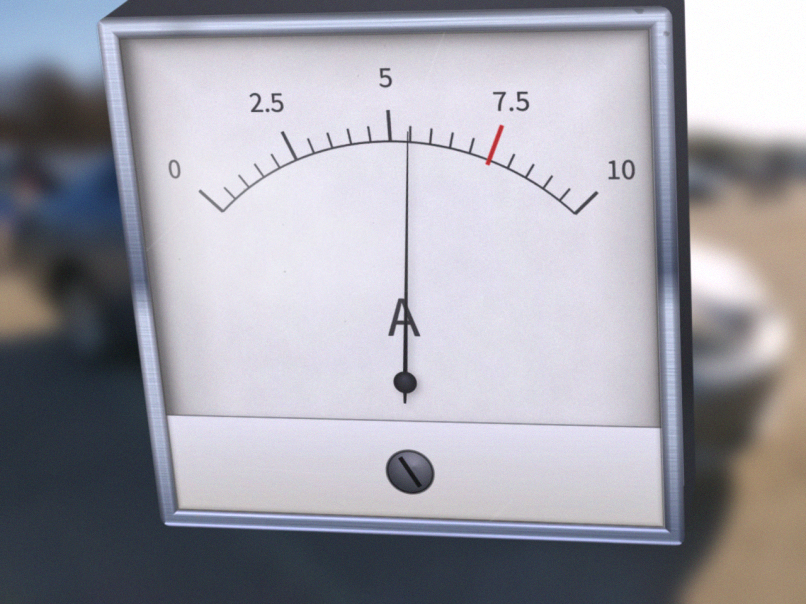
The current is 5.5,A
